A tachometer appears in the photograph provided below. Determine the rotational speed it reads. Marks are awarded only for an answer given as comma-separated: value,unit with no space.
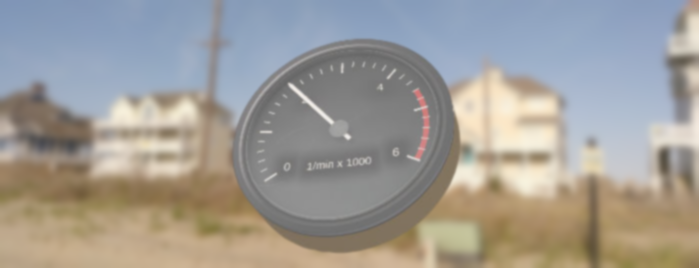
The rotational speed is 2000,rpm
